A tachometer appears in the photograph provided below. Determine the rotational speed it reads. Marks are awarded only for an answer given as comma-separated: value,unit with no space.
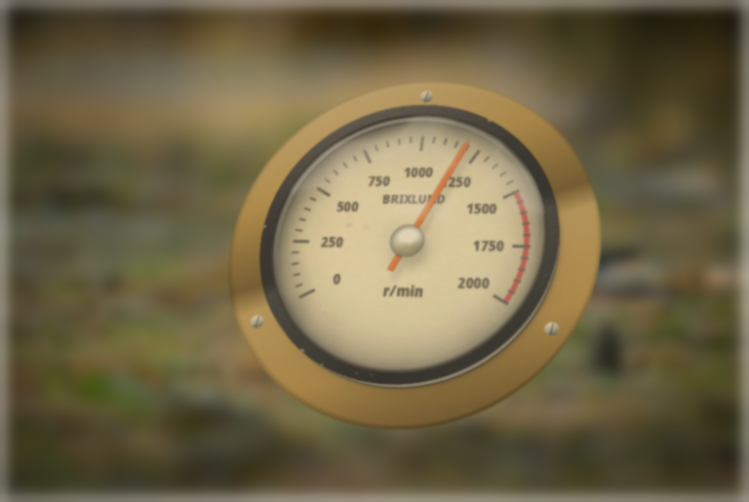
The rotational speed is 1200,rpm
